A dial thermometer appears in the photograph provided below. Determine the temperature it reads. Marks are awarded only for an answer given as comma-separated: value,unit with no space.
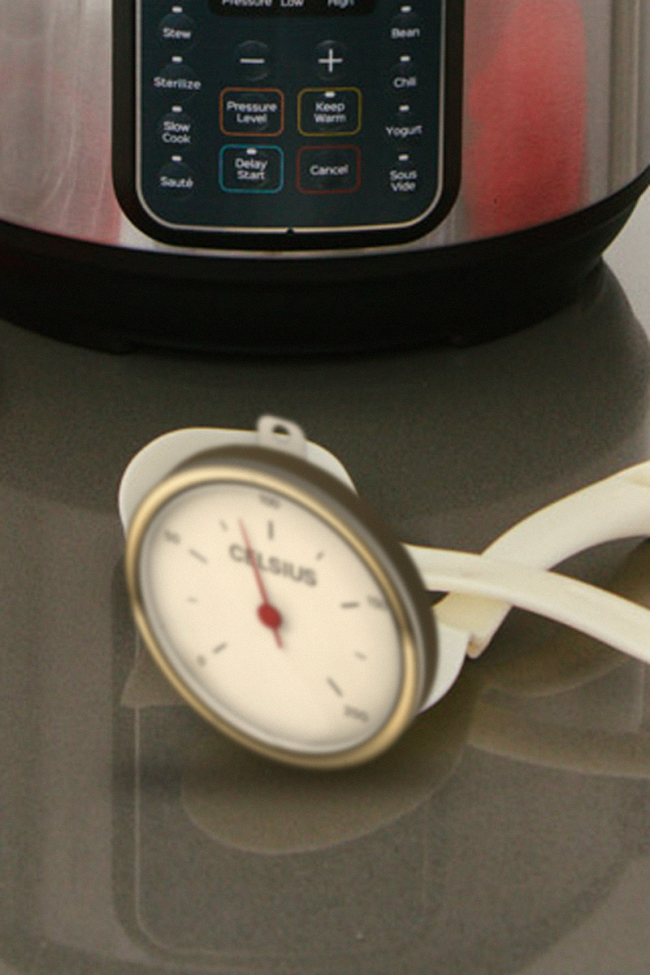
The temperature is 87.5,°C
